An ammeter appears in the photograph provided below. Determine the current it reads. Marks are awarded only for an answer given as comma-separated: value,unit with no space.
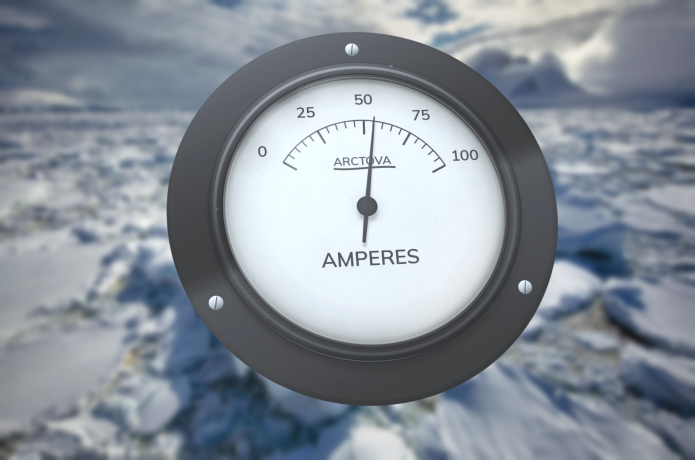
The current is 55,A
